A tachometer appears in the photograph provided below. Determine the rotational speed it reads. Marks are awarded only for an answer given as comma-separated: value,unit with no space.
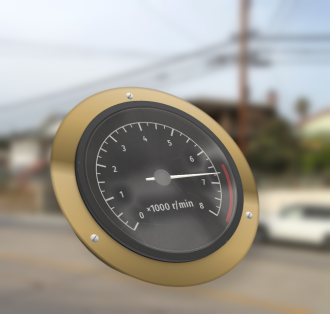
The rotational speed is 6750,rpm
